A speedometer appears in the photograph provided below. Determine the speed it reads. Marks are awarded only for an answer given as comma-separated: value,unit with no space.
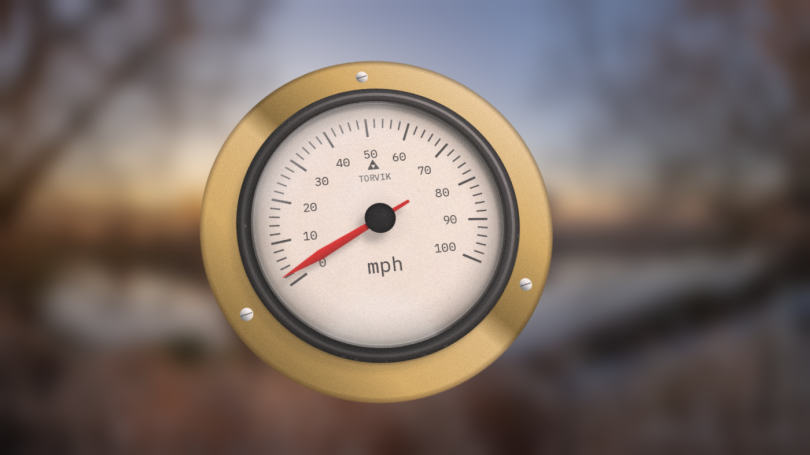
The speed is 2,mph
